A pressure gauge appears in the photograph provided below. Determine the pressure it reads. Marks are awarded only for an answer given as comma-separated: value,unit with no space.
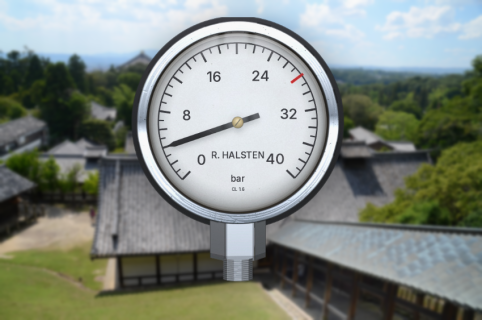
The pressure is 4,bar
